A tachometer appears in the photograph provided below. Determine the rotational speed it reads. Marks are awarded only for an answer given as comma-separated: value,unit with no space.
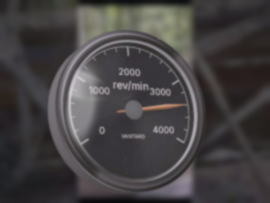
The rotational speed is 3400,rpm
